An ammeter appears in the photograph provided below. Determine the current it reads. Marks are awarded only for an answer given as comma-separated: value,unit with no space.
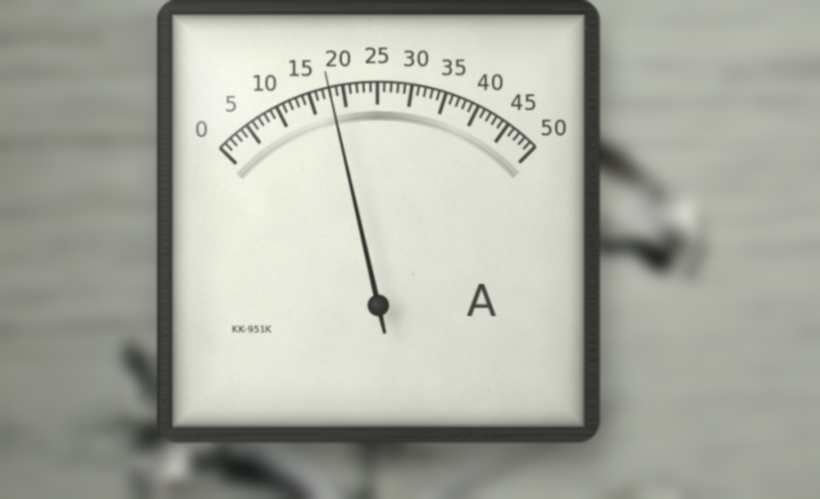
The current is 18,A
